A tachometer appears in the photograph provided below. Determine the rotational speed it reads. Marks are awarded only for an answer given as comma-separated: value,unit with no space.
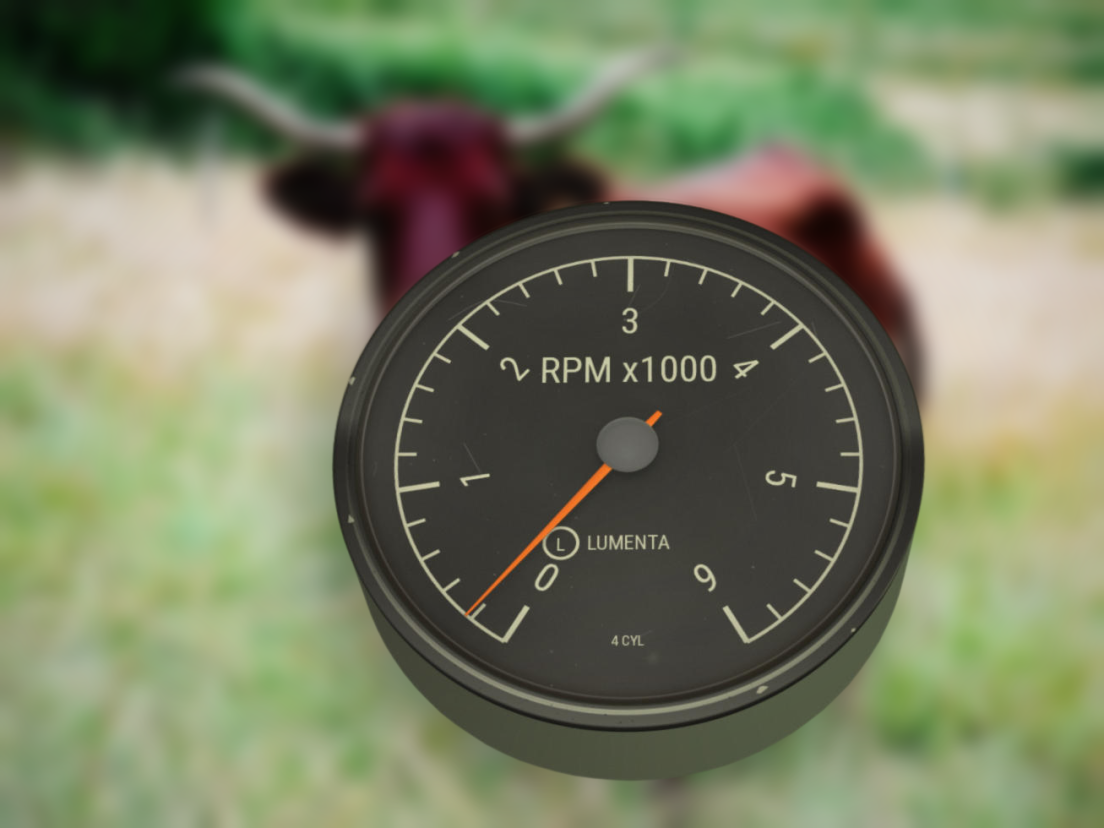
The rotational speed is 200,rpm
